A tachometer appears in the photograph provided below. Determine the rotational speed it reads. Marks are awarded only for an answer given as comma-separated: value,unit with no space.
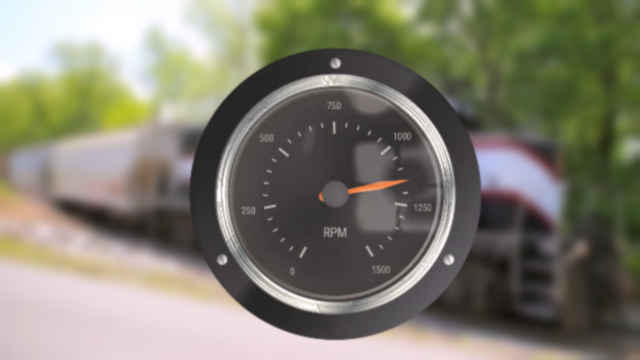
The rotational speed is 1150,rpm
